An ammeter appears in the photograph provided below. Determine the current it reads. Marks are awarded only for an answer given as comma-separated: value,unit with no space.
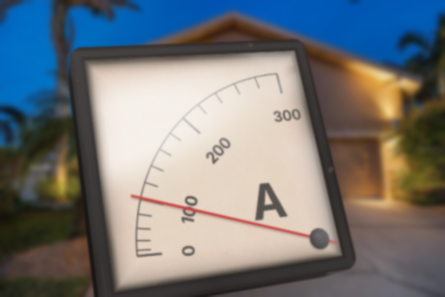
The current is 100,A
